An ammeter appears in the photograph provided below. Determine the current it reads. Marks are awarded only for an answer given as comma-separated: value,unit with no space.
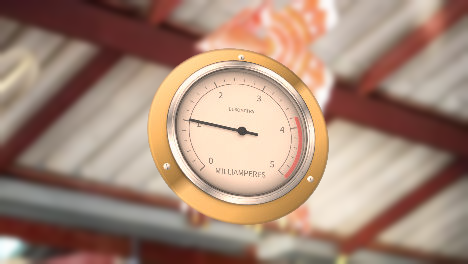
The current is 1,mA
